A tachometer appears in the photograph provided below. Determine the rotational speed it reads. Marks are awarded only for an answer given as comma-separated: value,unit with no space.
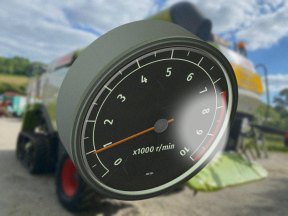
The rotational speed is 1000,rpm
